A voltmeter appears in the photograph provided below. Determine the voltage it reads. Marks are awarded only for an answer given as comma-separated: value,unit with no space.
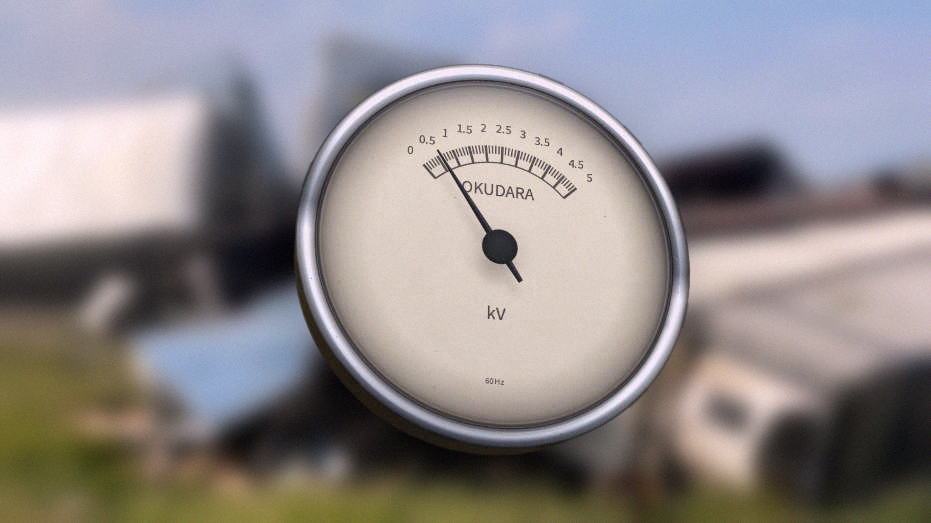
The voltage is 0.5,kV
